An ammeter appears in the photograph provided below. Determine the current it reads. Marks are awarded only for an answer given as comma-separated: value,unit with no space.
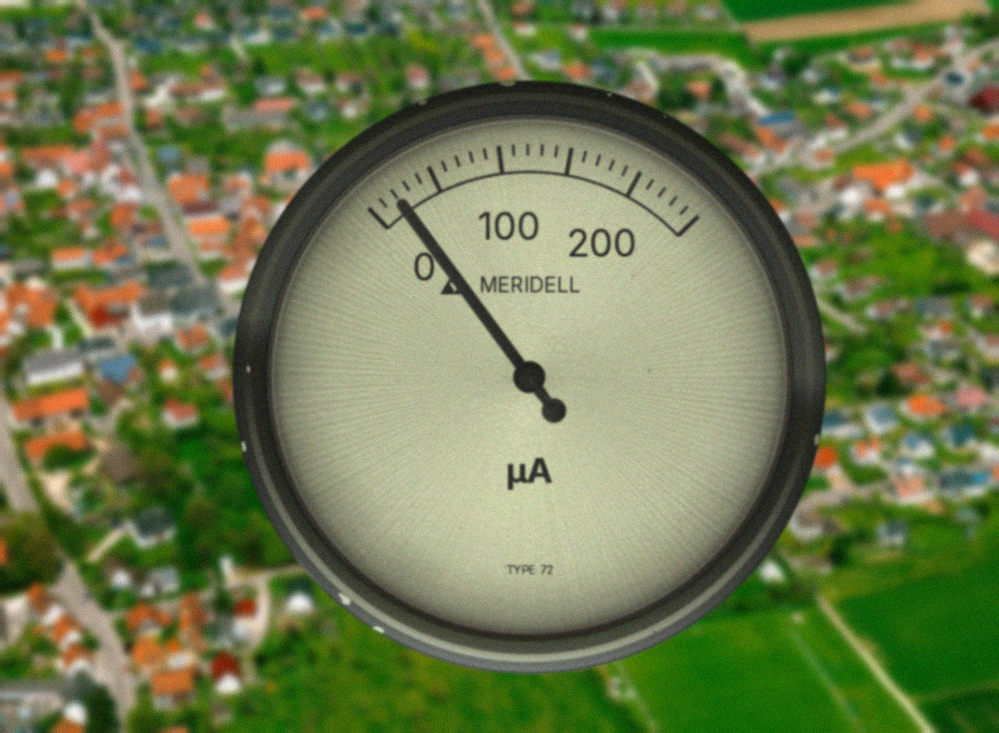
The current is 20,µA
